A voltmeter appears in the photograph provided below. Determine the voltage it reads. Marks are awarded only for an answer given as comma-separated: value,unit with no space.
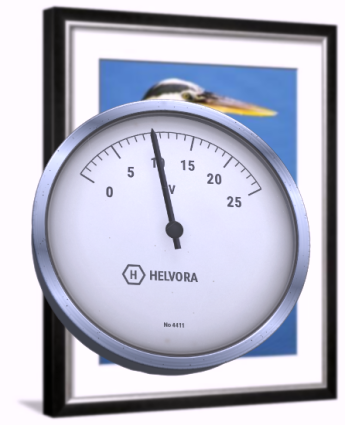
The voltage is 10,V
